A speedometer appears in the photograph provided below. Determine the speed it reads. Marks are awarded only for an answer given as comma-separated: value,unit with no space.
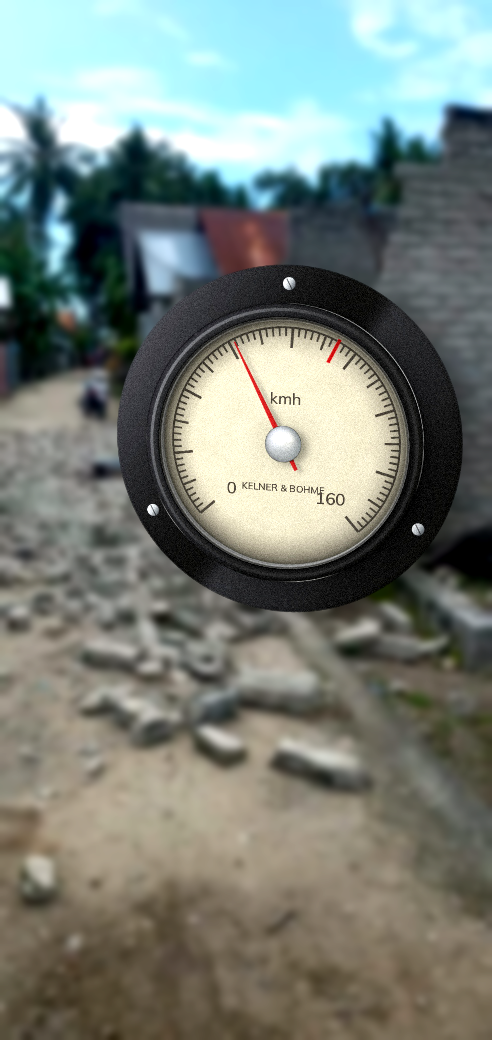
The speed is 62,km/h
